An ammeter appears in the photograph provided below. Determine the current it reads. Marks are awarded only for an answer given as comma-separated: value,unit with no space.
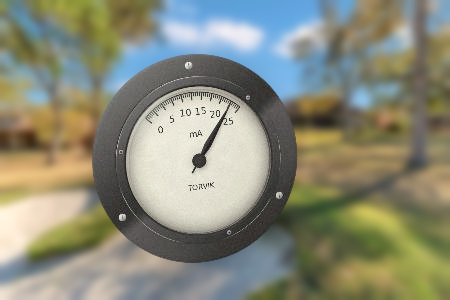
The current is 22.5,mA
